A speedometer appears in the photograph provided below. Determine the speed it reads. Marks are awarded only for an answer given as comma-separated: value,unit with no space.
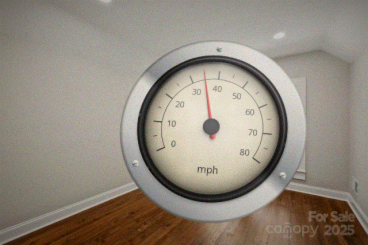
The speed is 35,mph
